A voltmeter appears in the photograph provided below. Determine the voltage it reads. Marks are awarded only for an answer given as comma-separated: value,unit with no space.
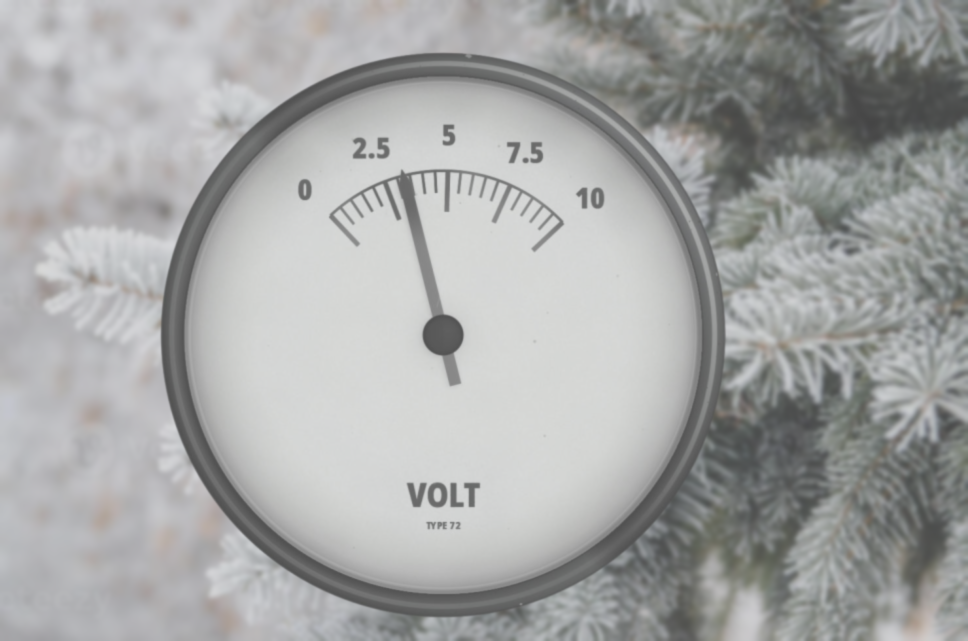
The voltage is 3.25,V
